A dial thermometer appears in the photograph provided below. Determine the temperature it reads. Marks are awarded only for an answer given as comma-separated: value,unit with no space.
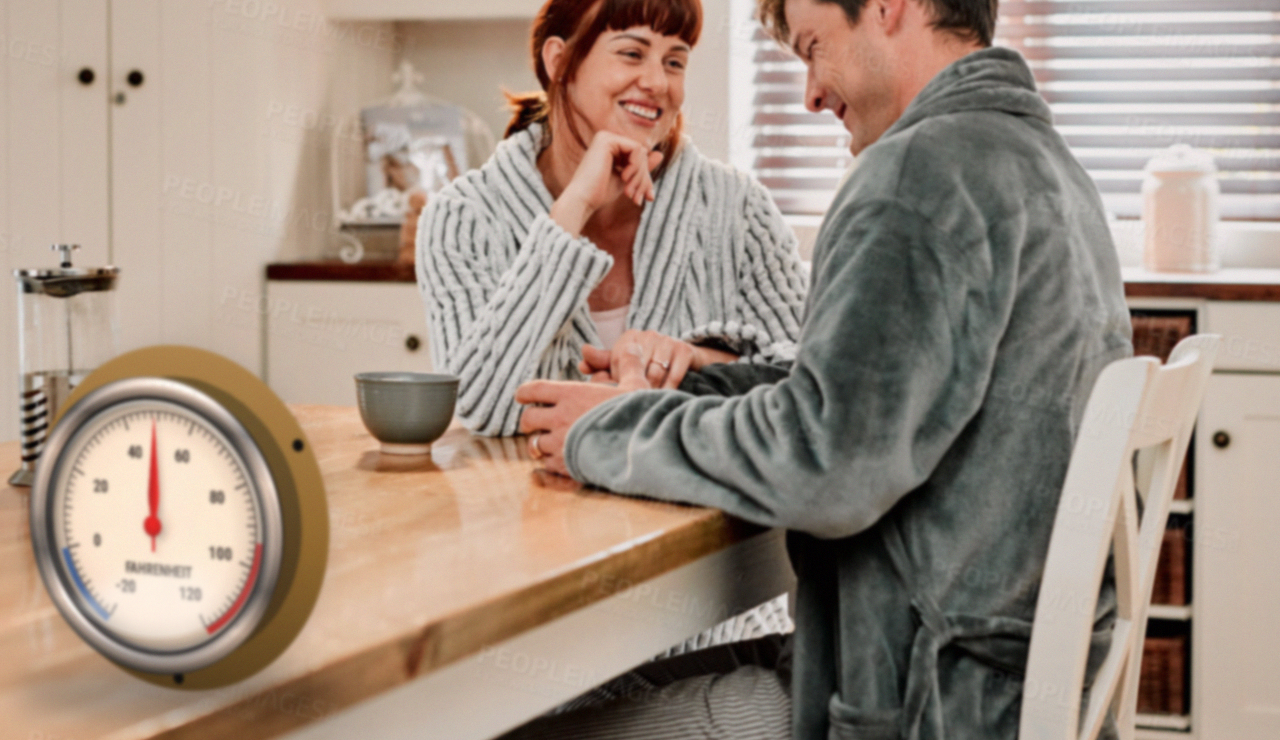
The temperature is 50,°F
